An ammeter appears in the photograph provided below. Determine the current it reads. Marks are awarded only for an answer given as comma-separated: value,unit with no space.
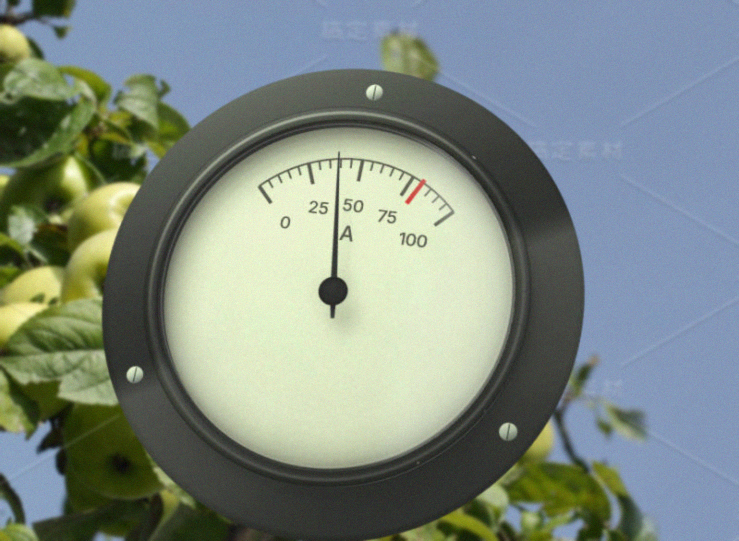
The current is 40,A
